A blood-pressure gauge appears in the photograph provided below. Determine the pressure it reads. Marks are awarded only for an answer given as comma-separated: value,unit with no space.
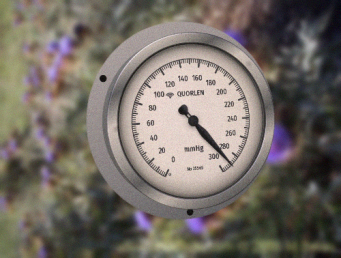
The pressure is 290,mmHg
